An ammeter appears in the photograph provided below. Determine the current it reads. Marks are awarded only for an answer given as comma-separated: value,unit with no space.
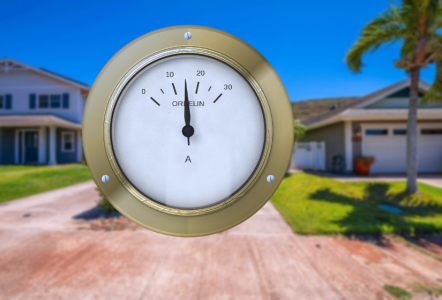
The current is 15,A
